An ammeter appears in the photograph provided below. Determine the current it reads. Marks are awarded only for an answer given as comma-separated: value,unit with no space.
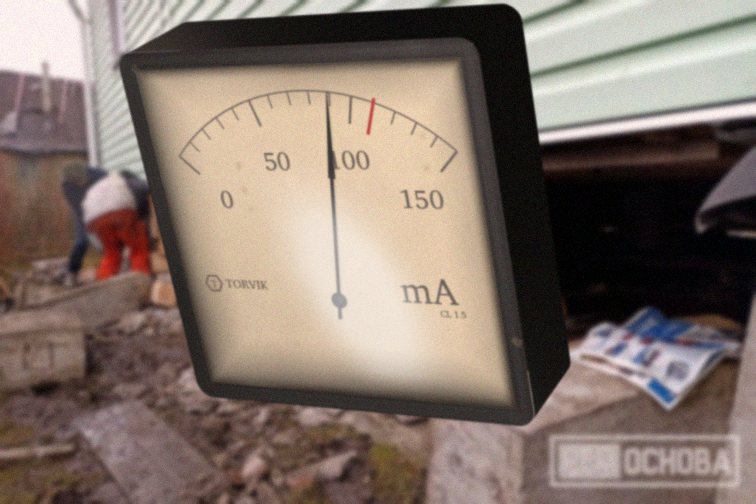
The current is 90,mA
